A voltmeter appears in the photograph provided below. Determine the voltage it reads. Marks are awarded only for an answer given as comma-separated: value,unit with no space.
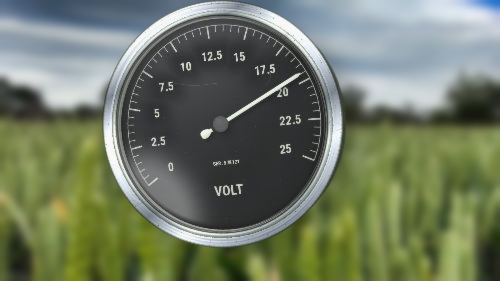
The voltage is 19.5,V
